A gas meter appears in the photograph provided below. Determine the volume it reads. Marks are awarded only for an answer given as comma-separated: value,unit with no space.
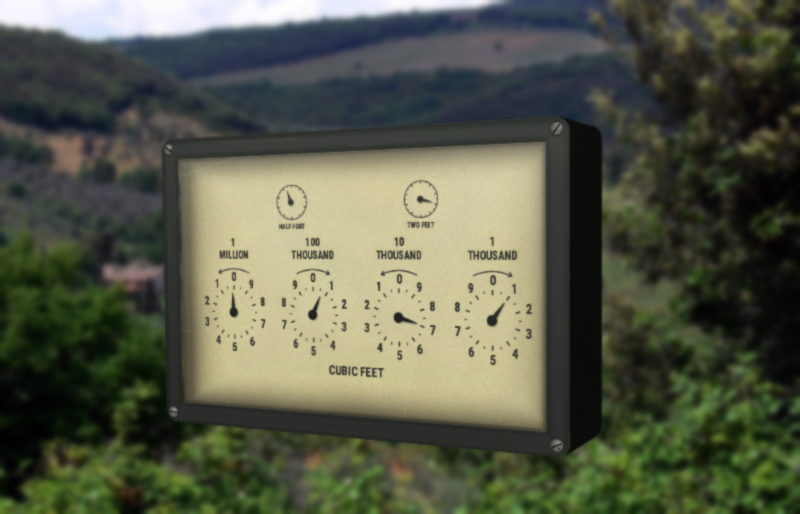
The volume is 7100,ft³
